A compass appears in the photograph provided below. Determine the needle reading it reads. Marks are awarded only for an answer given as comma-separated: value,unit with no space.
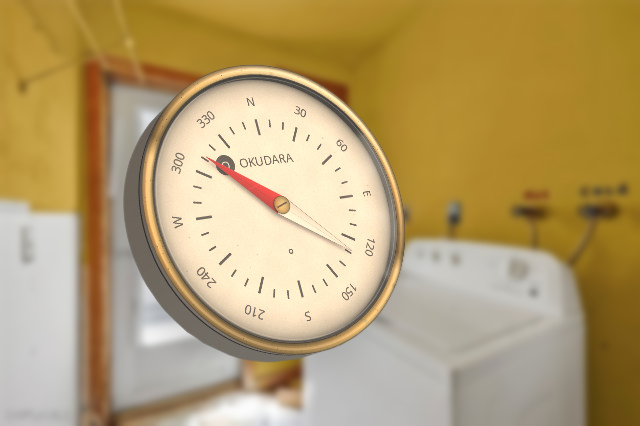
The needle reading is 310,°
